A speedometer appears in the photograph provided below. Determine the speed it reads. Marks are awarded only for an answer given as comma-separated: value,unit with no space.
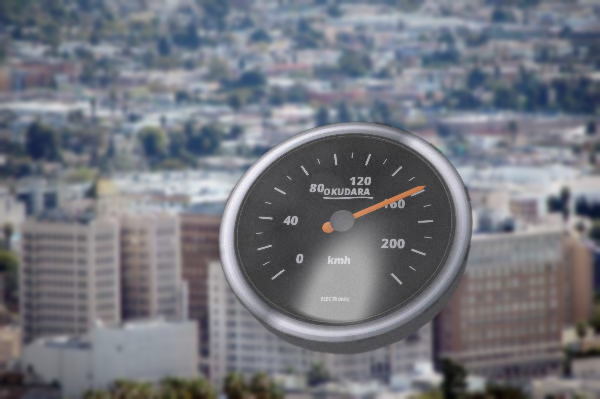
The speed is 160,km/h
